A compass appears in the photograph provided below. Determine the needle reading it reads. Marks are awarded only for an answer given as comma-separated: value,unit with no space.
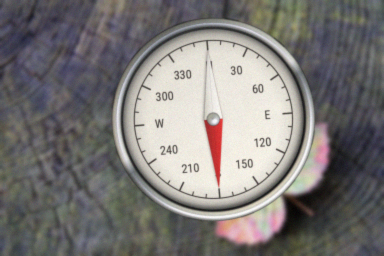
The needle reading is 180,°
